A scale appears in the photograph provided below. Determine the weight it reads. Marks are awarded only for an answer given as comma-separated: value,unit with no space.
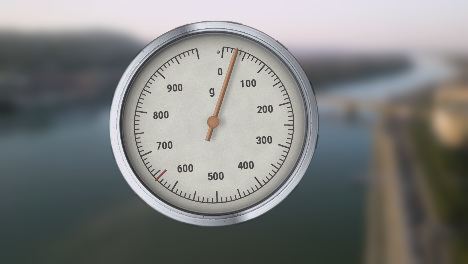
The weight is 30,g
